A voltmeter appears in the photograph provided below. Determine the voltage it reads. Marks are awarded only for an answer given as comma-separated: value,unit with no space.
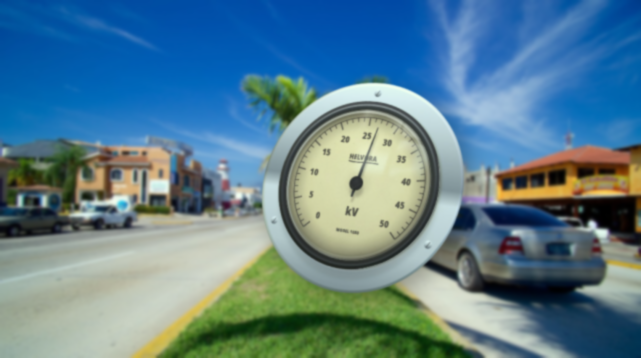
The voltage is 27,kV
